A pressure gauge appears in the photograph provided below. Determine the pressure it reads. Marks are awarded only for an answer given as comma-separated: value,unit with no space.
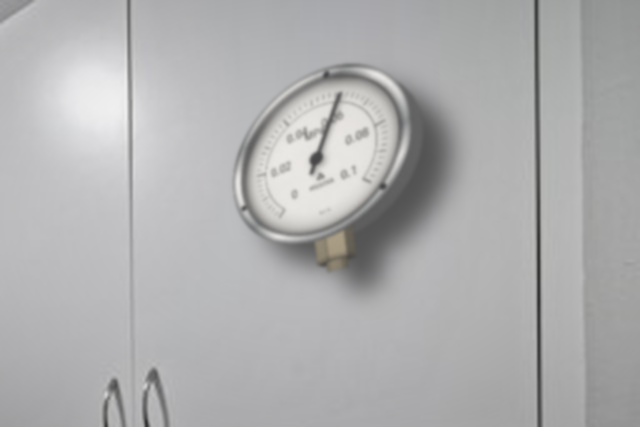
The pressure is 0.06,MPa
